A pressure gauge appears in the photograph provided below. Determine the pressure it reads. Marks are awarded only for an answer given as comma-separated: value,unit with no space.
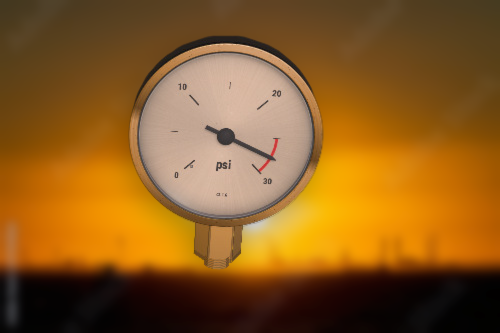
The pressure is 27.5,psi
